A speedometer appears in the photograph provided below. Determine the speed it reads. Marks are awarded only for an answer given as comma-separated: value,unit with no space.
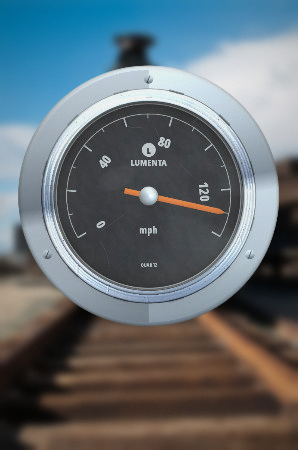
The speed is 130,mph
